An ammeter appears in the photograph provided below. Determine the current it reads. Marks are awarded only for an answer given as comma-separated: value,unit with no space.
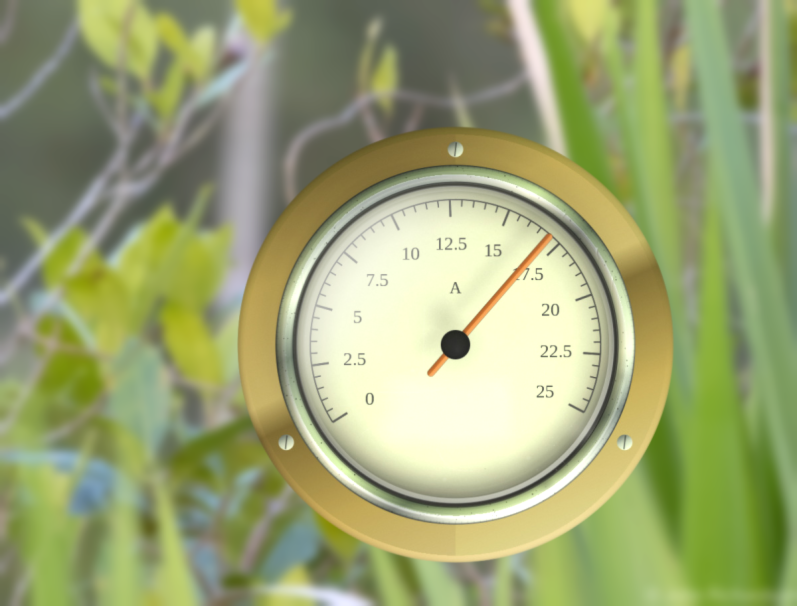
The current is 17,A
